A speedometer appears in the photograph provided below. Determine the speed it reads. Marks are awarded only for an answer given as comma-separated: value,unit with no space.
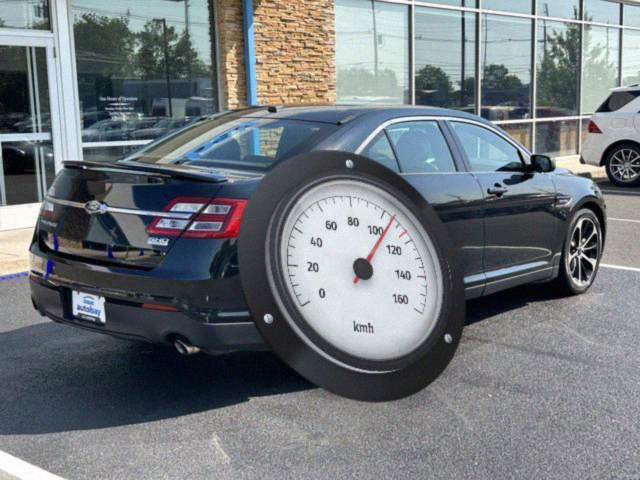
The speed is 105,km/h
